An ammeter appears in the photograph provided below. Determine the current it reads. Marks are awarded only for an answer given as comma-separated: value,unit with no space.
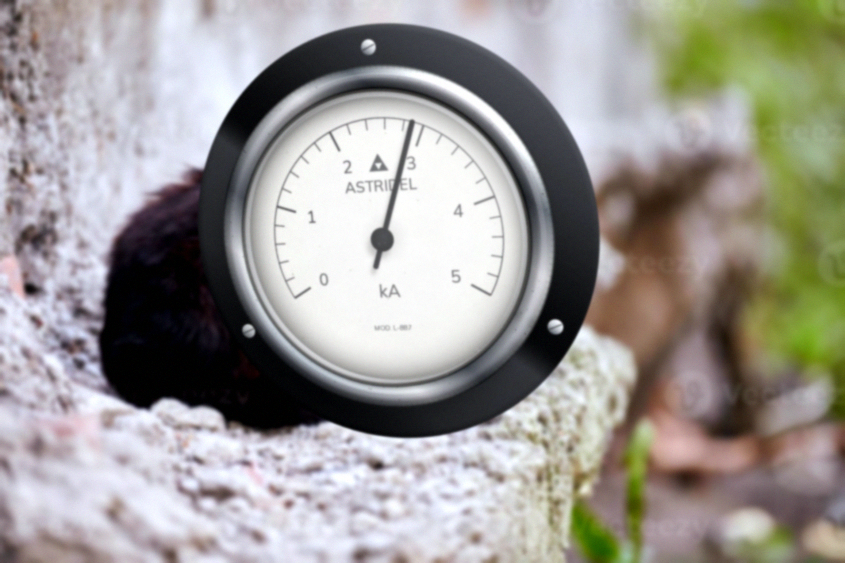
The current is 2.9,kA
